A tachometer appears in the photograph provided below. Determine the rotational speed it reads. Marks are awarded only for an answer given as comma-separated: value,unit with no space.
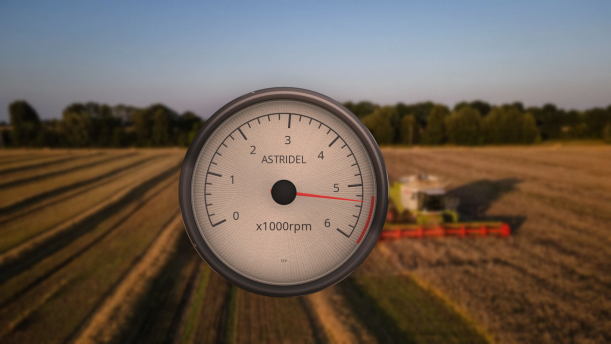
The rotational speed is 5300,rpm
